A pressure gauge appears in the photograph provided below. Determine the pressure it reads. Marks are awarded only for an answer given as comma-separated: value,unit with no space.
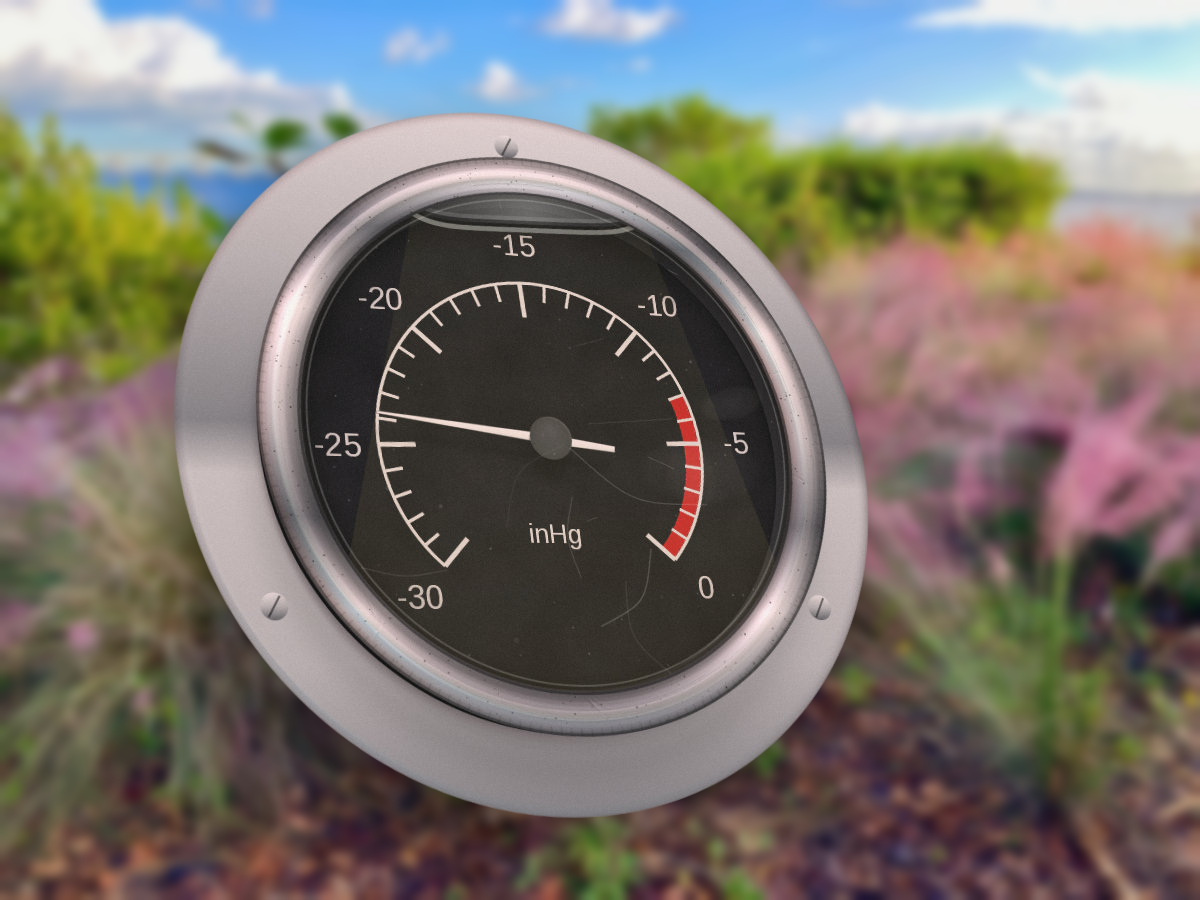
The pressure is -24,inHg
